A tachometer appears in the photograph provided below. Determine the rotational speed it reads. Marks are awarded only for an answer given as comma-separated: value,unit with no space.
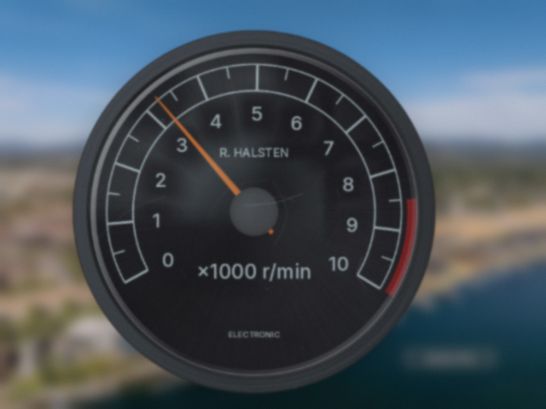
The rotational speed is 3250,rpm
